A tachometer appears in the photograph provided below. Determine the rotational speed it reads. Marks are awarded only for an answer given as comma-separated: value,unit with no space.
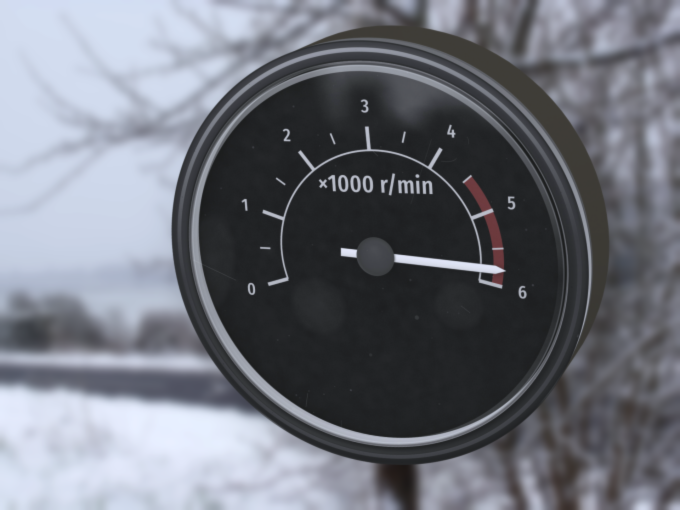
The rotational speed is 5750,rpm
